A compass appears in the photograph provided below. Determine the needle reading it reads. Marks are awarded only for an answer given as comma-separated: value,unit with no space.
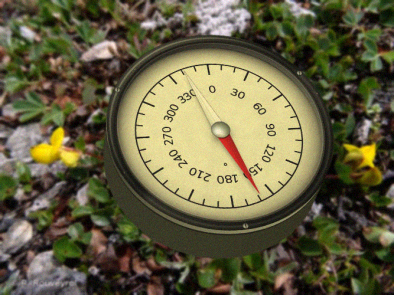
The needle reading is 160,°
